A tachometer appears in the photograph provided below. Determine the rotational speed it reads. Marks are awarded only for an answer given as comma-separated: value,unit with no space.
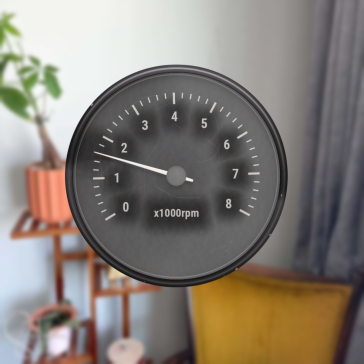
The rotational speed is 1600,rpm
